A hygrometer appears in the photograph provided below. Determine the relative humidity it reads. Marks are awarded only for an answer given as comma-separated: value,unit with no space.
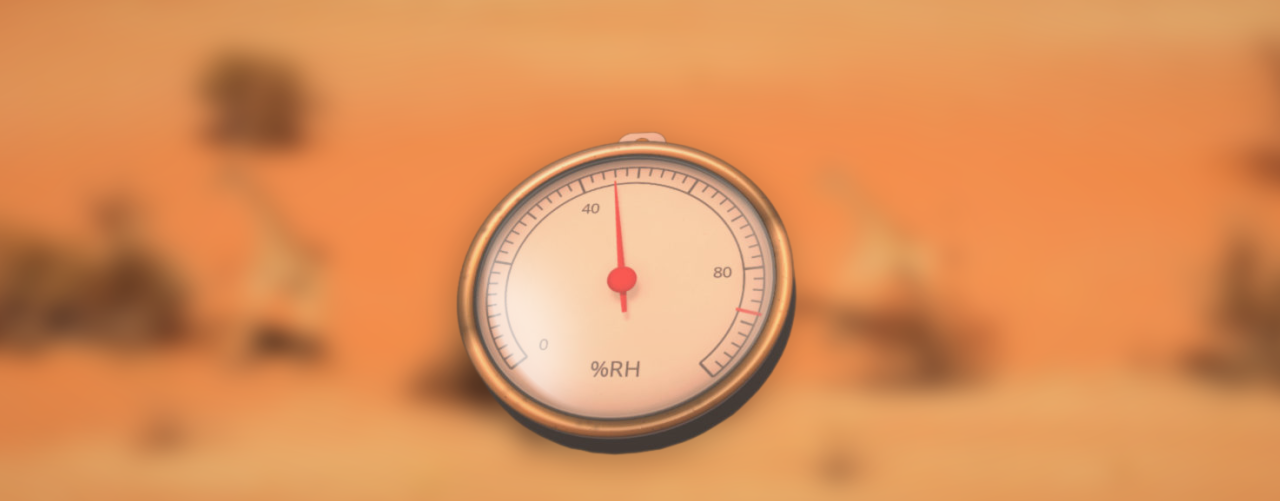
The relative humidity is 46,%
